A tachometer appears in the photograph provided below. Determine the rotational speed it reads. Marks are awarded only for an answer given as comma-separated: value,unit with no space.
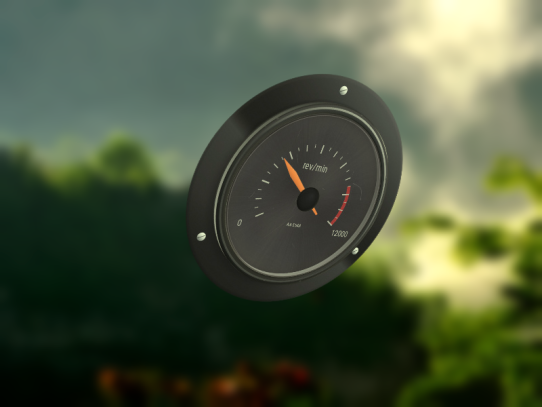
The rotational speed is 3500,rpm
